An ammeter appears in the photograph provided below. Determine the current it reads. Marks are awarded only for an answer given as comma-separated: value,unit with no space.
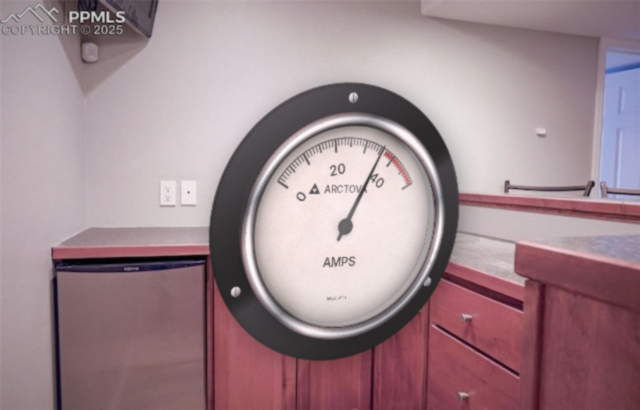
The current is 35,A
